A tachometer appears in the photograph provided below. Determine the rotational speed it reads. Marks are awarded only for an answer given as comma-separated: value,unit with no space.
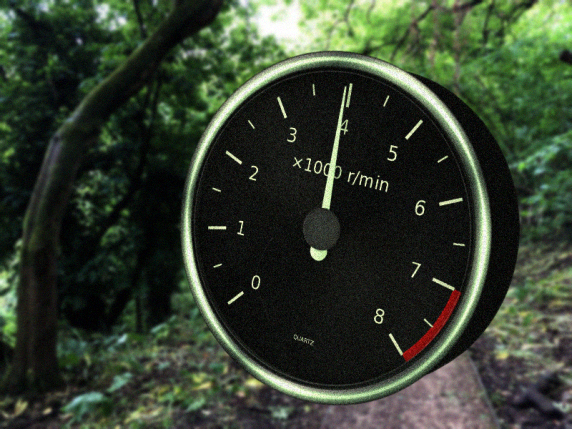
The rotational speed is 4000,rpm
